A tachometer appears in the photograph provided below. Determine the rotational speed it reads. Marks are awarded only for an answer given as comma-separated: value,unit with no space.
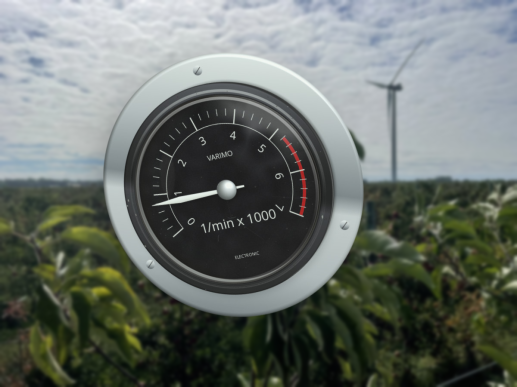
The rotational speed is 800,rpm
